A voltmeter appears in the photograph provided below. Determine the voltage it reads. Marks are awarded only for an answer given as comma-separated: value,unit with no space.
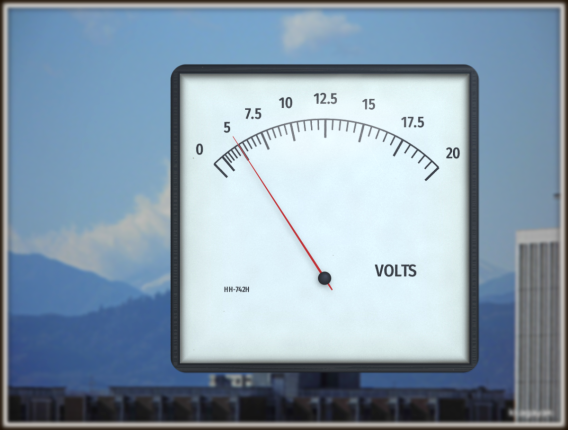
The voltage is 5,V
